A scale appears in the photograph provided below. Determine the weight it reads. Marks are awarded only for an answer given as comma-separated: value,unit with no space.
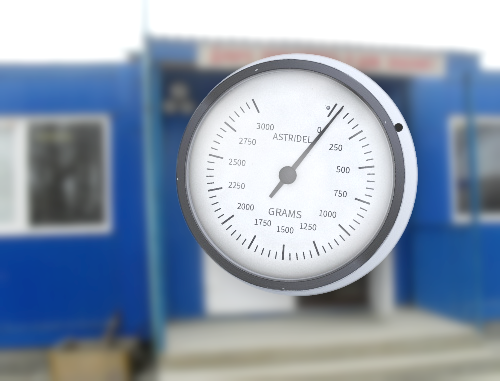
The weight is 50,g
